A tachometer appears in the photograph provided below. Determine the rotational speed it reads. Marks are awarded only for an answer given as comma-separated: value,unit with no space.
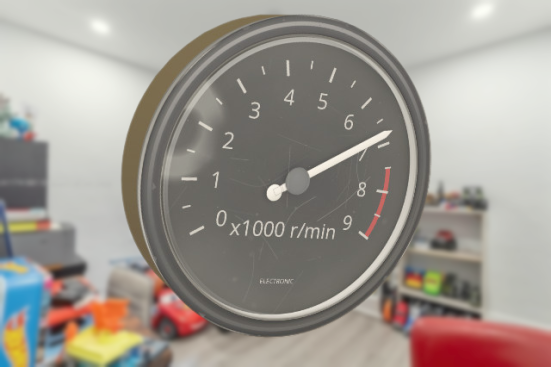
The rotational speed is 6750,rpm
